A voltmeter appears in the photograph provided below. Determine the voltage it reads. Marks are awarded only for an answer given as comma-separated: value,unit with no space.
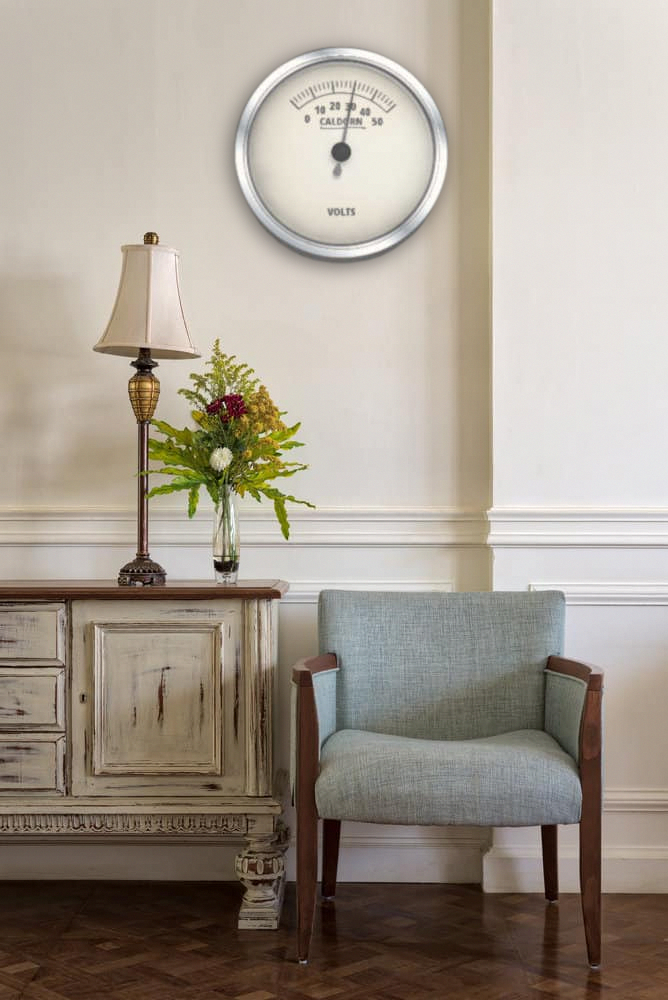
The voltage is 30,V
